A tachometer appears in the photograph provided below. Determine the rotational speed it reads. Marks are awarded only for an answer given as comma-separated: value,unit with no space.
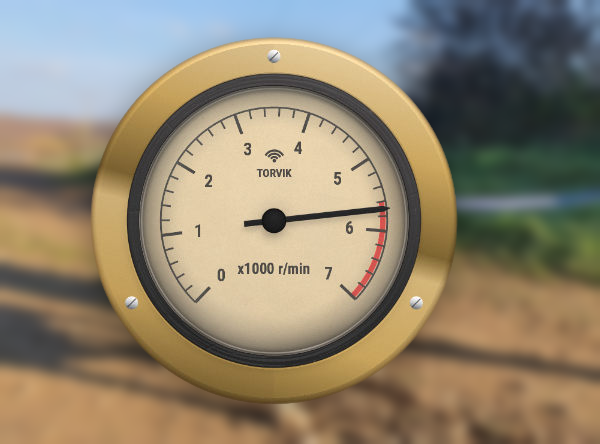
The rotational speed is 5700,rpm
